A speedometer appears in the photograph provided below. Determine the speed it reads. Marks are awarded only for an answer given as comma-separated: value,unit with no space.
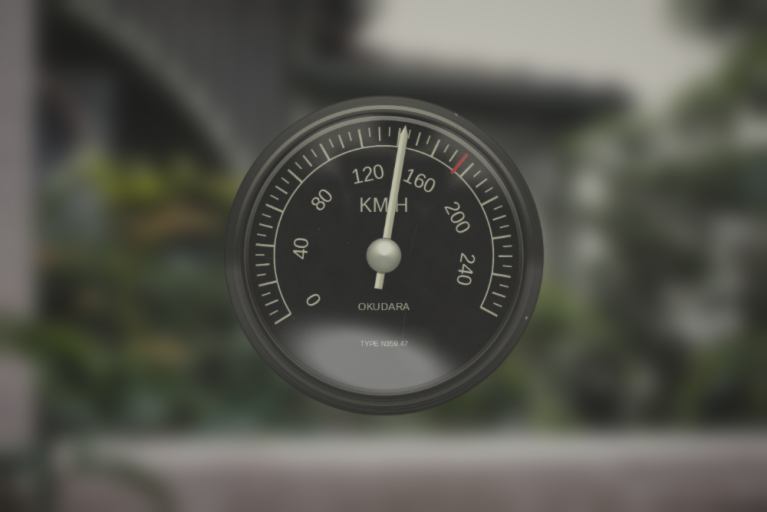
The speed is 142.5,km/h
